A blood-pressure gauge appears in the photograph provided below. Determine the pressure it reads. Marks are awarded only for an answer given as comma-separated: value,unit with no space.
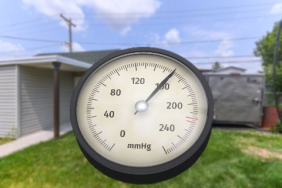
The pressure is 160,mmHg
